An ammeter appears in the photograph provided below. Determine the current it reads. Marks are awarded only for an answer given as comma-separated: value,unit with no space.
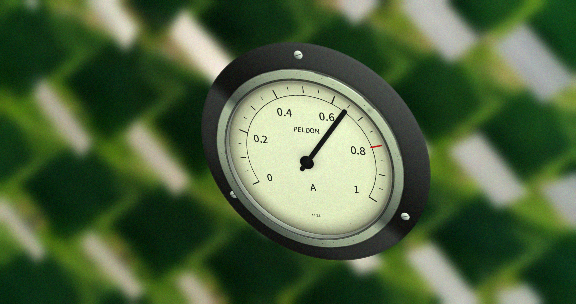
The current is 0.65,A
